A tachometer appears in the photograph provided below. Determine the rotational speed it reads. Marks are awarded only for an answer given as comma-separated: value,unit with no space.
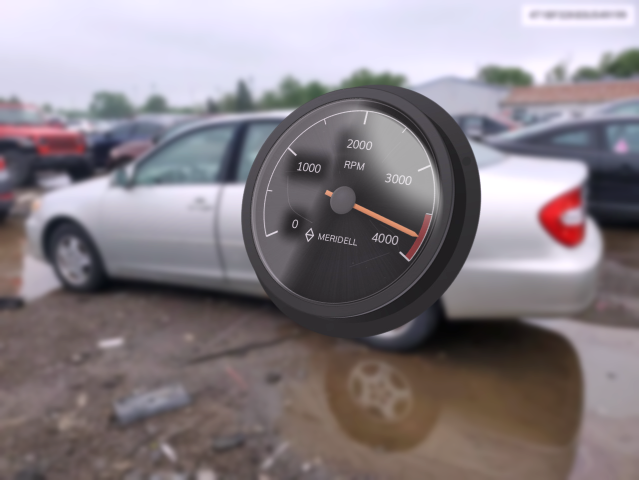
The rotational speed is 3750,rpm
